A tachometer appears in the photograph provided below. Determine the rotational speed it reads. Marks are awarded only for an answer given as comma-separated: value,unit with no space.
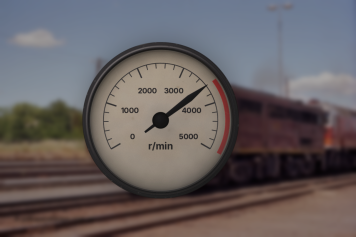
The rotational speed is 3600,rpm
